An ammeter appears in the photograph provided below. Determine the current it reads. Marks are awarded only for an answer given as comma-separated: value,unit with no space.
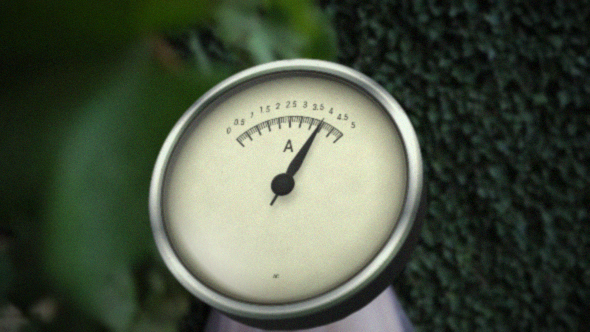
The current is 4,A
